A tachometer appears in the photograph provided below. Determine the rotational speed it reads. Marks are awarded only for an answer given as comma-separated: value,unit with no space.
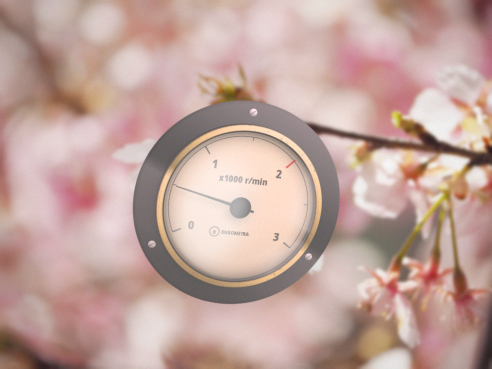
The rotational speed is 500,rpm
